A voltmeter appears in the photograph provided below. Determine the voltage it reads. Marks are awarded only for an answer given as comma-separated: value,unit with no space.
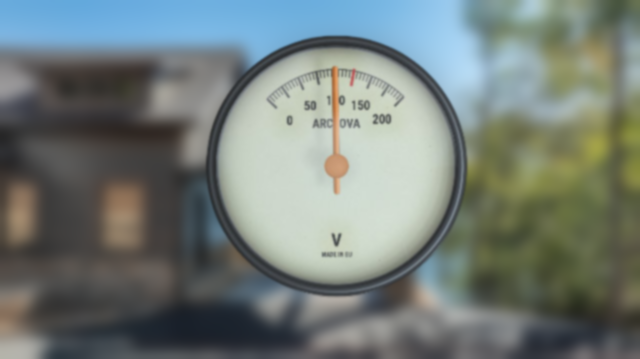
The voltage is 100,V
